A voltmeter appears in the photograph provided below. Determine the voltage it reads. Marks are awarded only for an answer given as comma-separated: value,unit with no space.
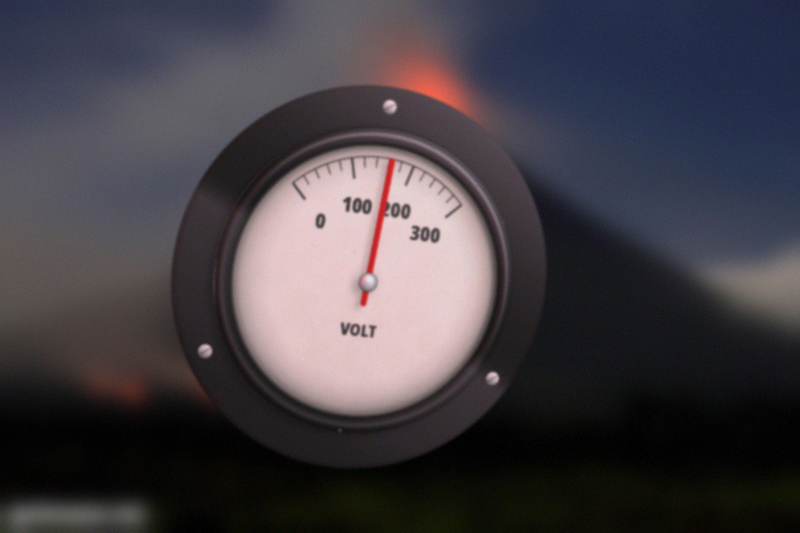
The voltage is 160,V
